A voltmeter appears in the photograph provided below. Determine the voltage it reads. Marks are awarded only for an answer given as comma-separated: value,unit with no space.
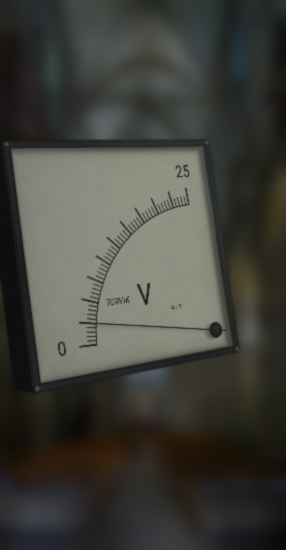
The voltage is 2.5,V
